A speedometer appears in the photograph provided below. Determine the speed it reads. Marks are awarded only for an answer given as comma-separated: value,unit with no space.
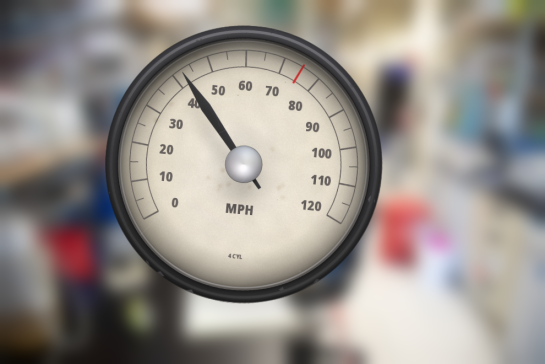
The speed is 42.5,mph
